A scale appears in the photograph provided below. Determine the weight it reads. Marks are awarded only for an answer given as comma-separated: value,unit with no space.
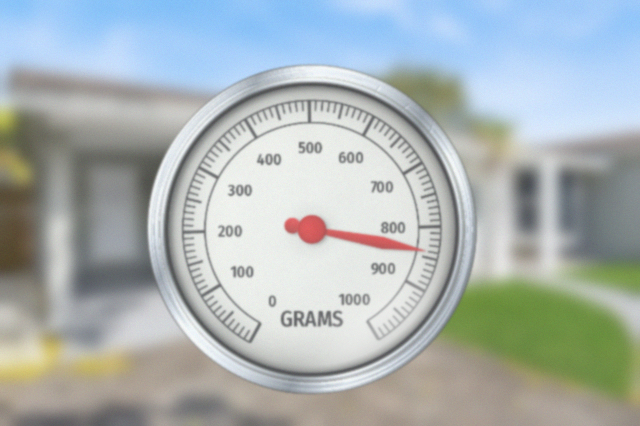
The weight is 840,g
